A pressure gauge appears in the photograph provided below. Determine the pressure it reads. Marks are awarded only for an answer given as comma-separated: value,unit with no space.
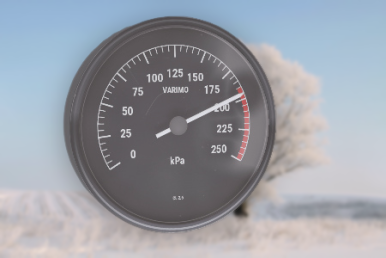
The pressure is 195,kPa
